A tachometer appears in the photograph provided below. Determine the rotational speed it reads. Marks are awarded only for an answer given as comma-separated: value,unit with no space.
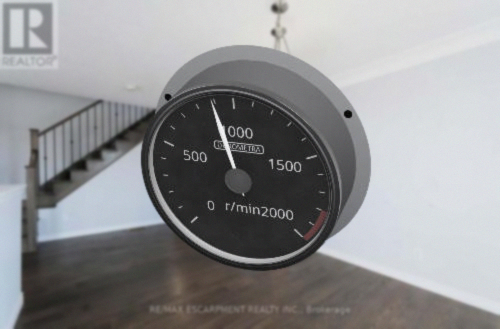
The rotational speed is 900,rpm
